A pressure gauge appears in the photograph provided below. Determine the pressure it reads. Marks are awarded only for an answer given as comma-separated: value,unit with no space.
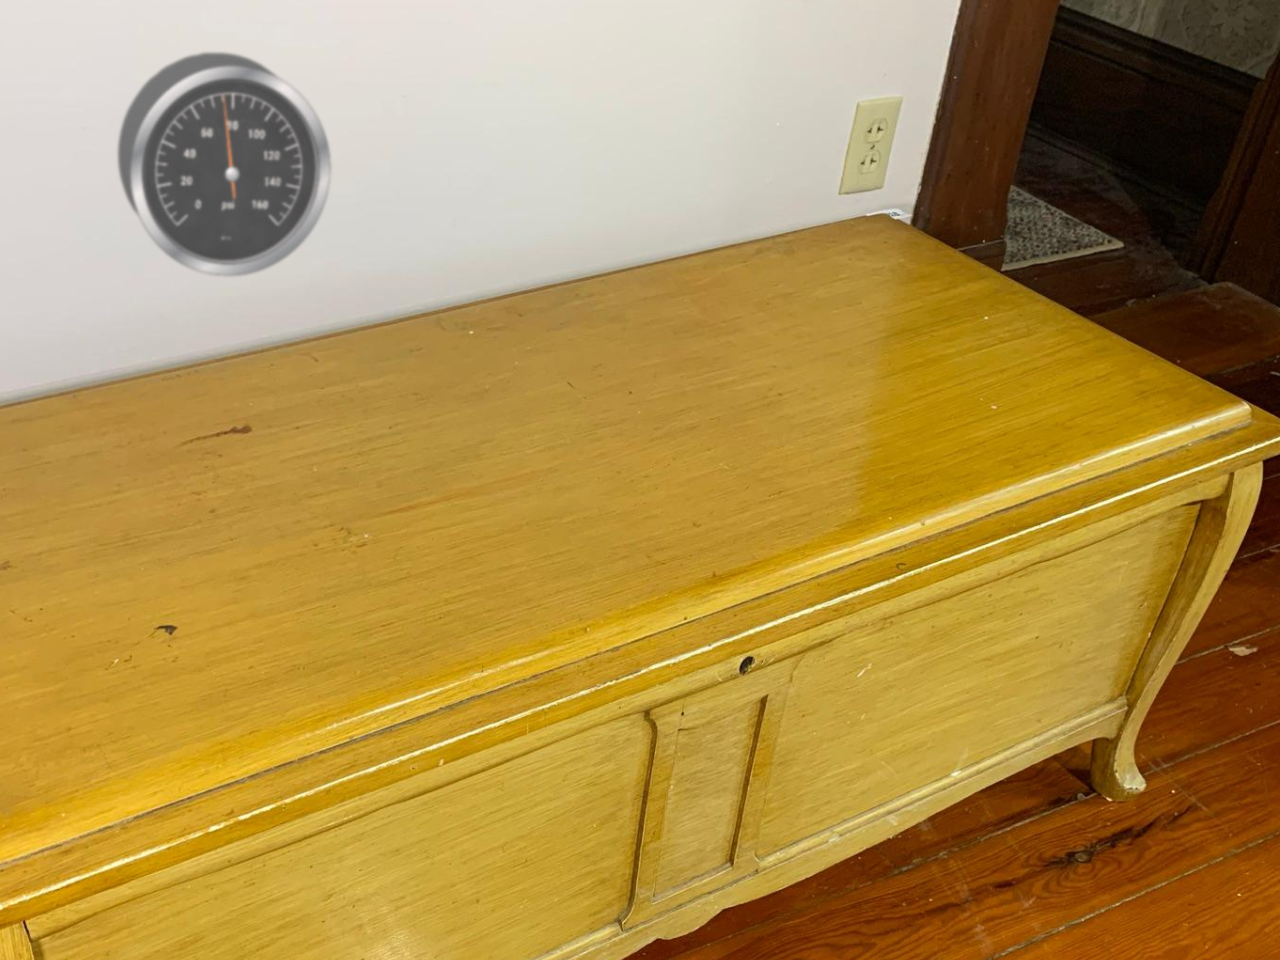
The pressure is 75,psi
